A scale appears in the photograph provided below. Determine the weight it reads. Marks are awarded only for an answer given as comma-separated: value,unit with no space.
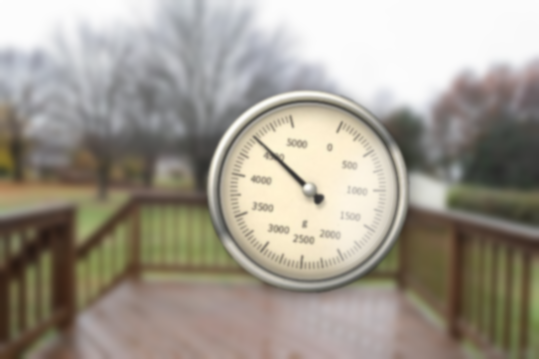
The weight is 4500,g
